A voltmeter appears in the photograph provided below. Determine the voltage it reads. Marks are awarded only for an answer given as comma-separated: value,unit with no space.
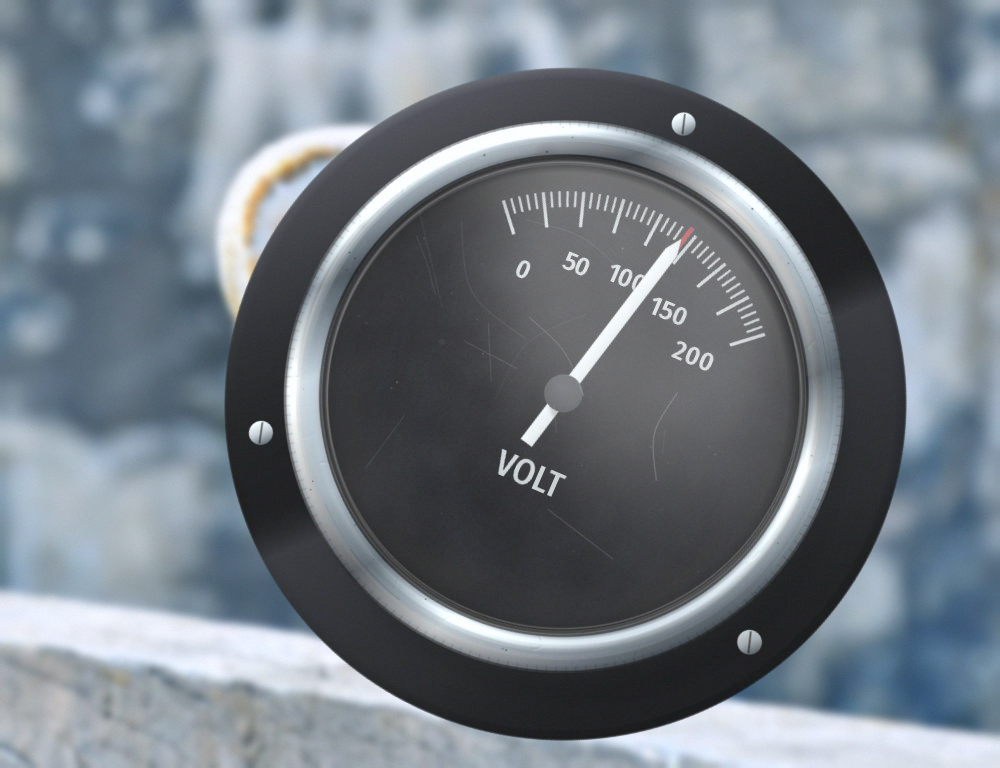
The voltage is 120,V
